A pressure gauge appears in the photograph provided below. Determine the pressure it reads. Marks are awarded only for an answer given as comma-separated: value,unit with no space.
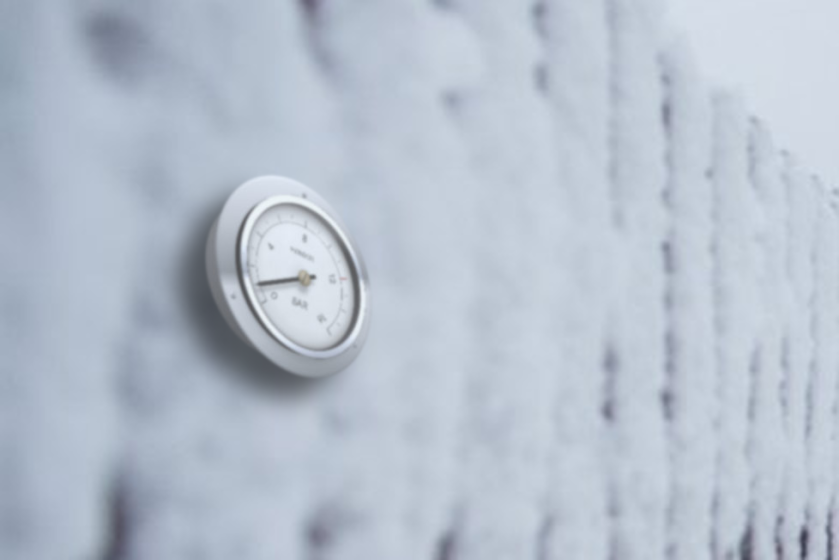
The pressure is 1,bar
